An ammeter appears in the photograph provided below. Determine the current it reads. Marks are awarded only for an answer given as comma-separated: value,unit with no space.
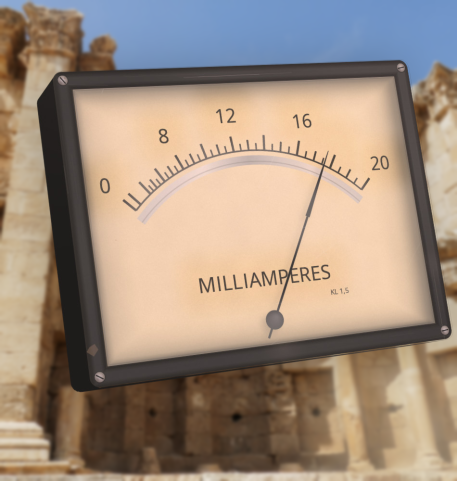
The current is 17.5,mA
